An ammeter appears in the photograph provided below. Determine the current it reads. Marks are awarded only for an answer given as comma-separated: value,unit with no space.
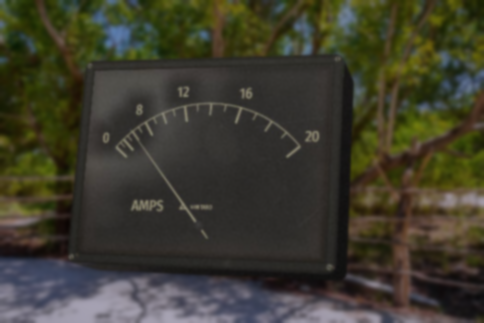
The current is 6,A
